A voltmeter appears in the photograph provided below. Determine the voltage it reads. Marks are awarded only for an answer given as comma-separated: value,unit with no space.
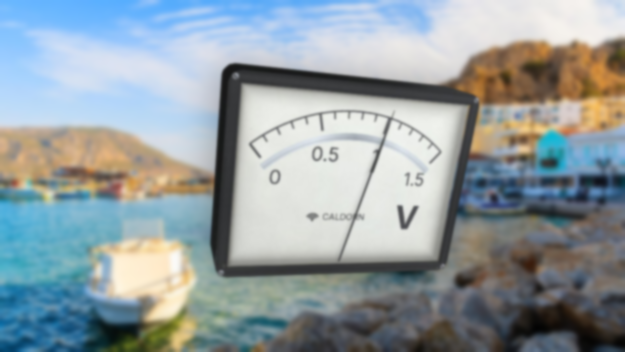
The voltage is 1,V
